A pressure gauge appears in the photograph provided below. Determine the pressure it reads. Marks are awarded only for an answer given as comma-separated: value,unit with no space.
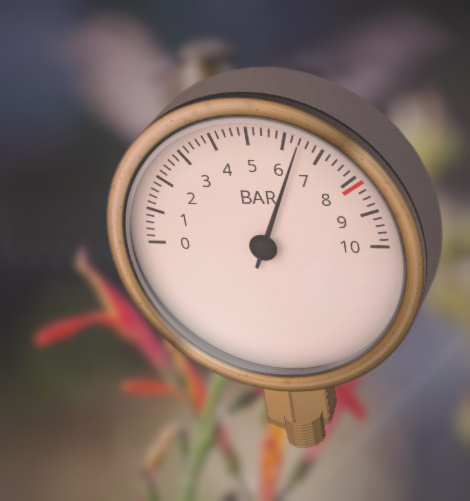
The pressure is 6.4,bar
